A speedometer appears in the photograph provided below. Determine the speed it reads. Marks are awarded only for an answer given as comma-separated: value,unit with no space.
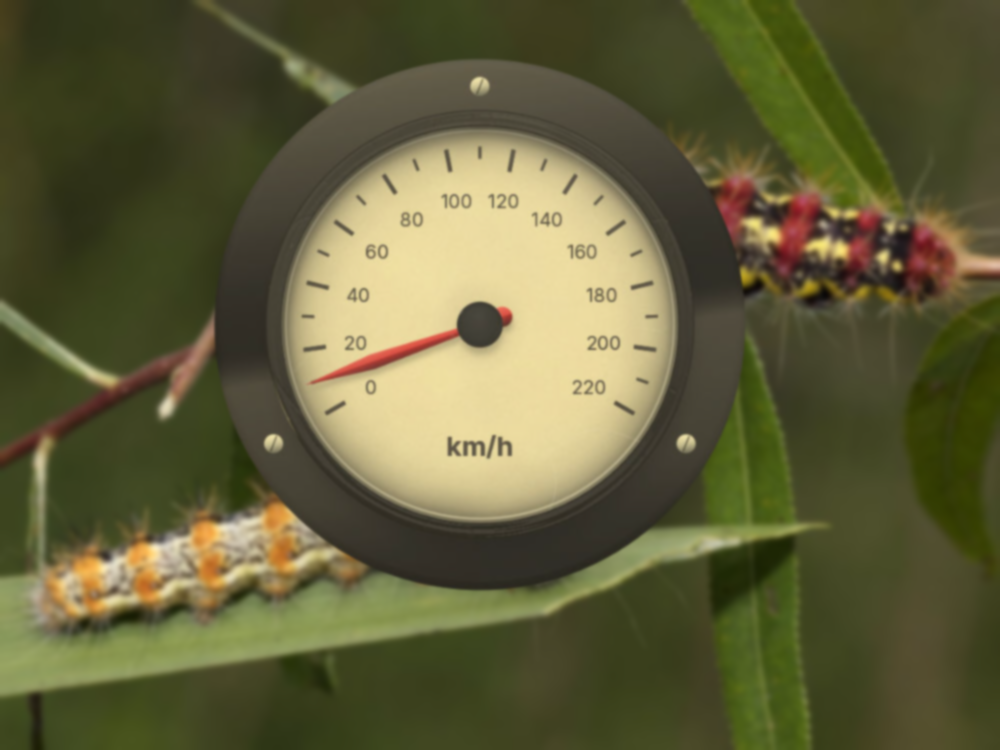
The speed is 10,km/h
